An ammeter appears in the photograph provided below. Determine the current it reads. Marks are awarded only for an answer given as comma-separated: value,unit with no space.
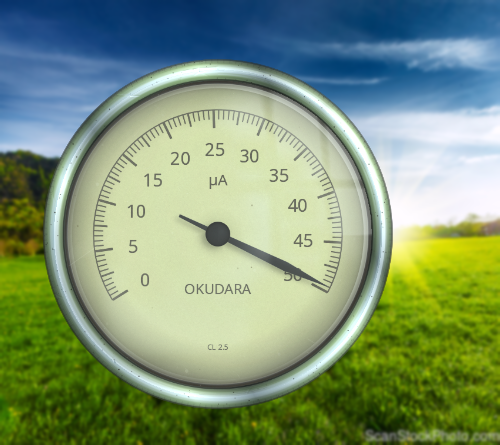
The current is 49.5,µA
